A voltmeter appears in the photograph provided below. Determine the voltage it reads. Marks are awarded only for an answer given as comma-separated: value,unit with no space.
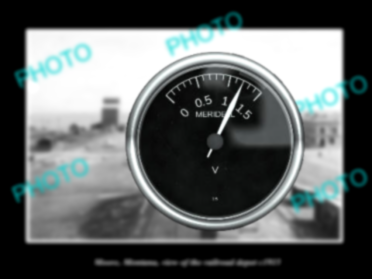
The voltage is 1.2,V
